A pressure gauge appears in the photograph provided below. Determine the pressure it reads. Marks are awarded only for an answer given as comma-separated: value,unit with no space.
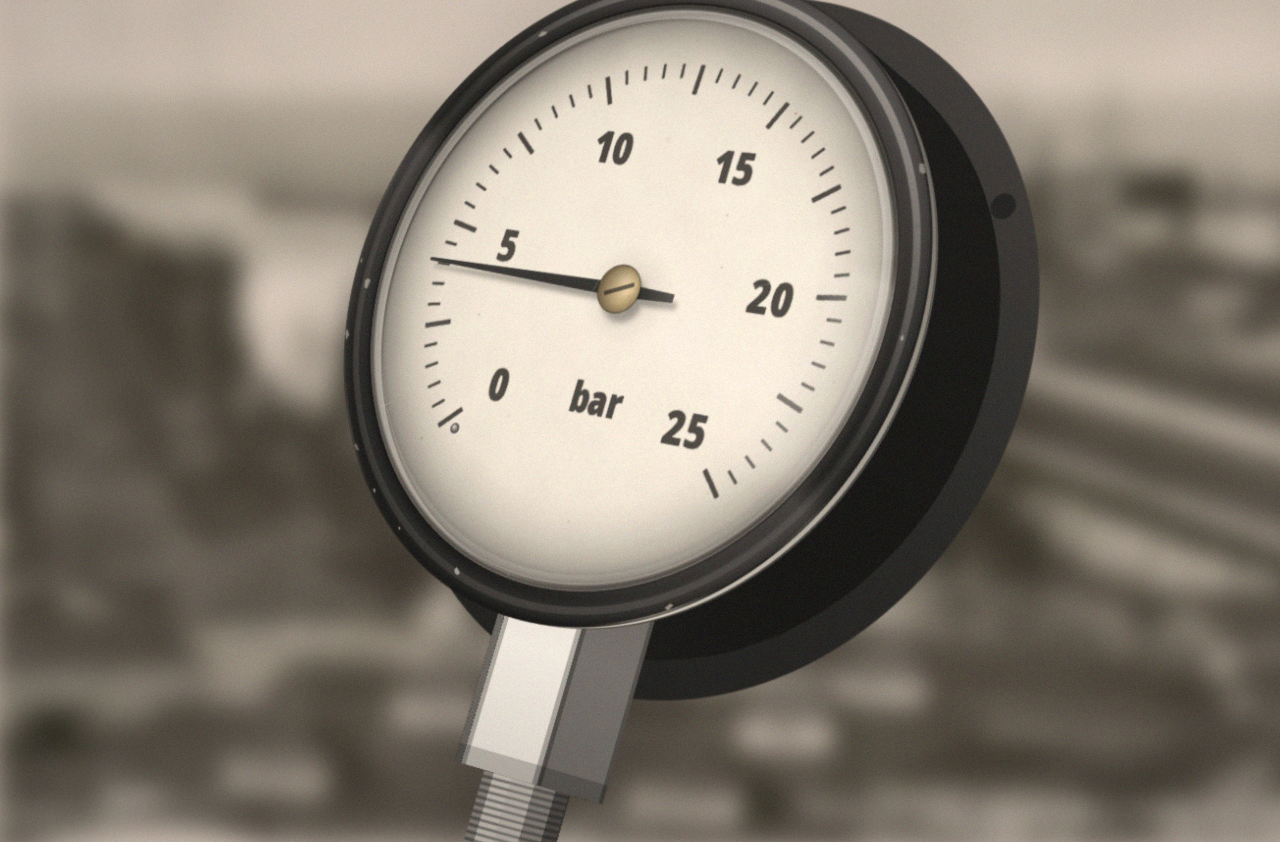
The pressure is 4,bar
